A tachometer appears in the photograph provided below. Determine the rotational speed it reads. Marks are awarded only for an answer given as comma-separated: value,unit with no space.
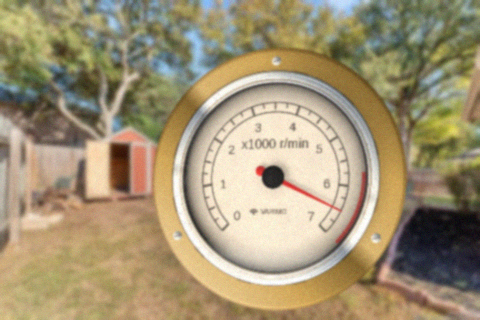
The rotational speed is 6500,rpm
